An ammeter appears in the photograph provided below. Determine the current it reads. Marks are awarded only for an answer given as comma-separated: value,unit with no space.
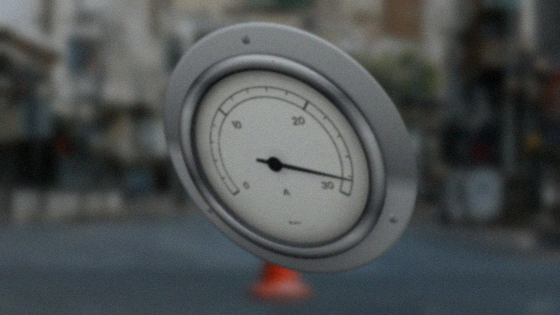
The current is 28,A
